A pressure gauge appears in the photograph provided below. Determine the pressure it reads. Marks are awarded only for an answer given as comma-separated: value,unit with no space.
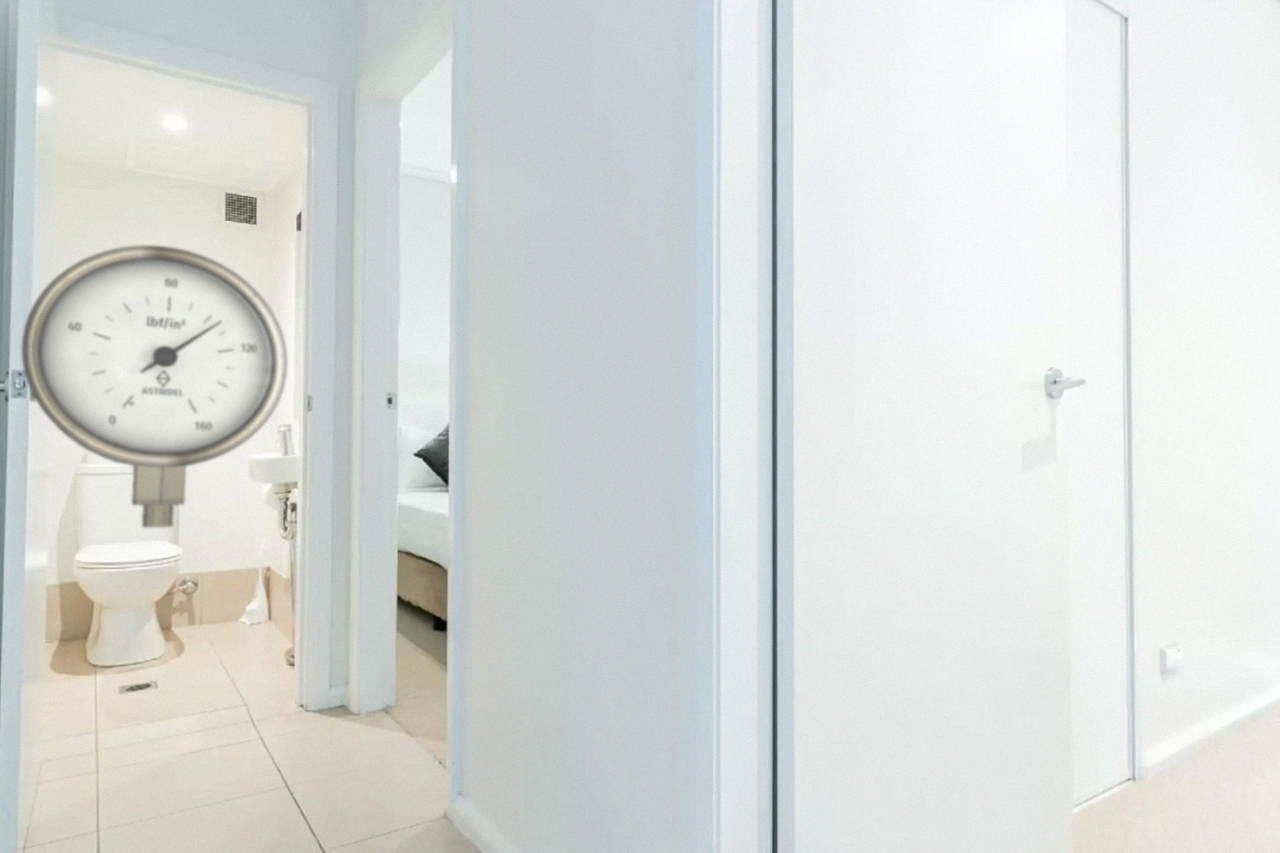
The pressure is 105,psi
